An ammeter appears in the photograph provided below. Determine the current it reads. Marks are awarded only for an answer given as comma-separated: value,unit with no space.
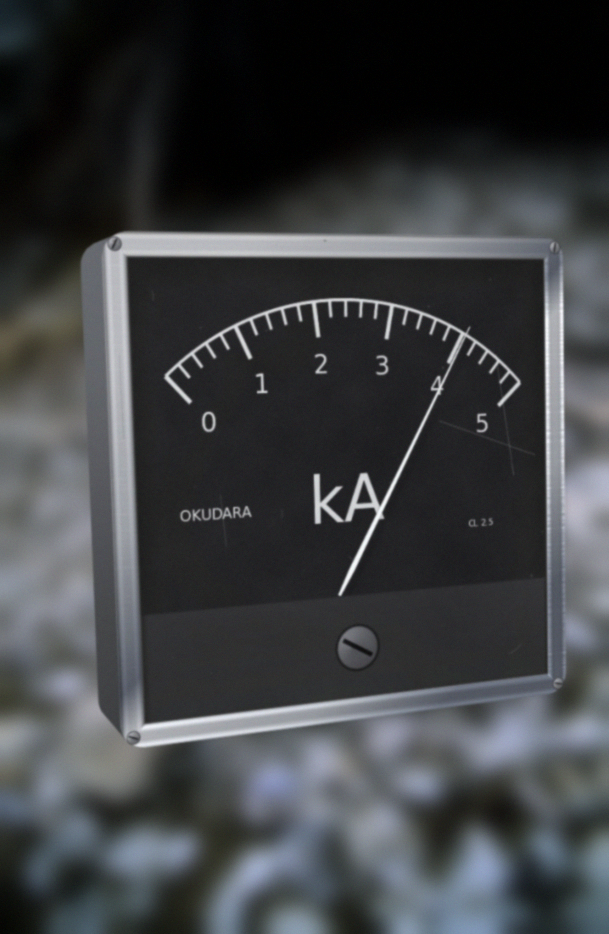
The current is 4,kA
